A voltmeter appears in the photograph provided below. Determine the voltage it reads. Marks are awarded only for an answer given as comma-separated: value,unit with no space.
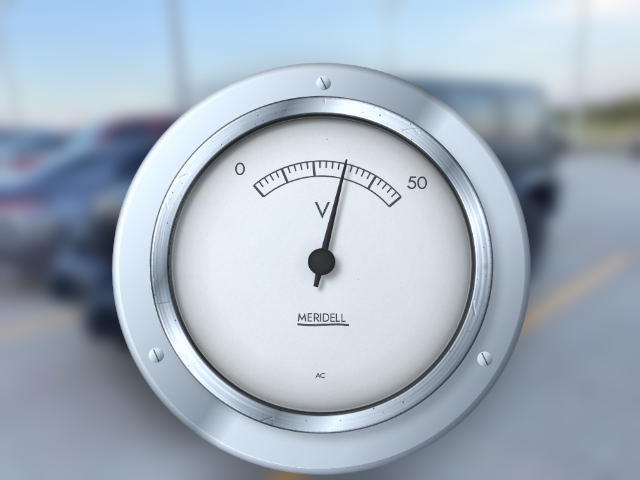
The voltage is 30,V
